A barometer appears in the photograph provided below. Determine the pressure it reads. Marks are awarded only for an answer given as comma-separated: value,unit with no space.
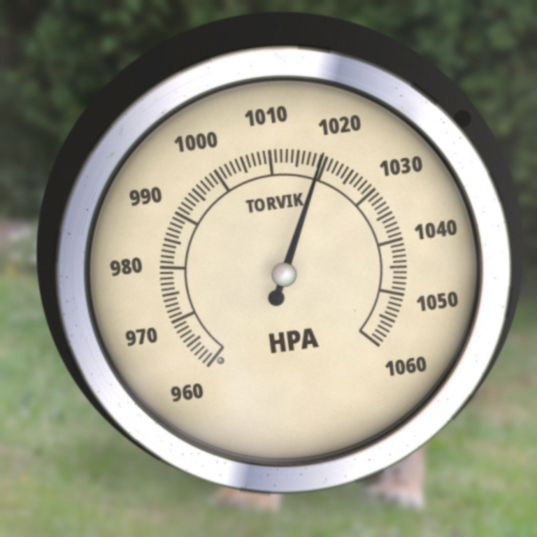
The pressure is 1019,hPa
